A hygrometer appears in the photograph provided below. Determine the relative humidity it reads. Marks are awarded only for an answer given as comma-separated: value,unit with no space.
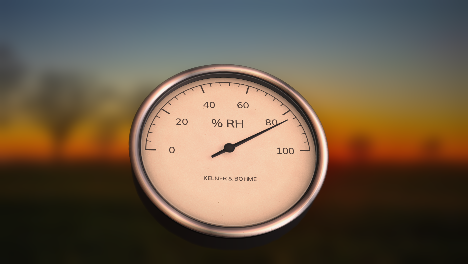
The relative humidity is 84,%
